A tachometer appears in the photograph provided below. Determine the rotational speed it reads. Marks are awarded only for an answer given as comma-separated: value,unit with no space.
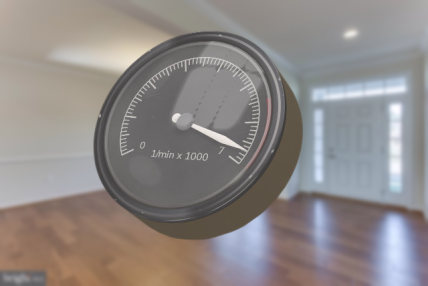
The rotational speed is 6700,rpm
